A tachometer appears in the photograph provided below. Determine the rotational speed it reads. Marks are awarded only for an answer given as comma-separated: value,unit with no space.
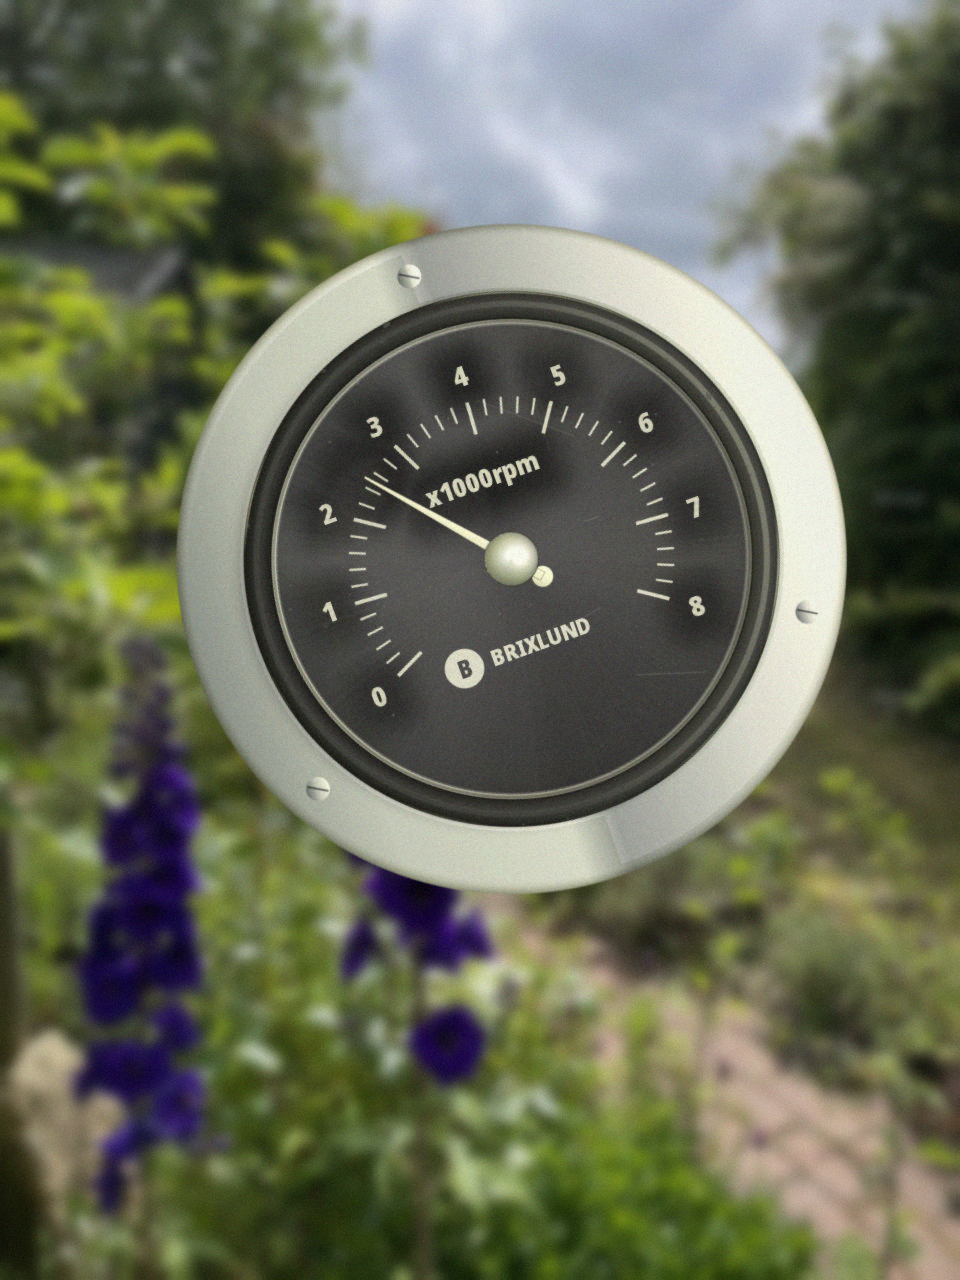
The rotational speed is 2500,rpm
